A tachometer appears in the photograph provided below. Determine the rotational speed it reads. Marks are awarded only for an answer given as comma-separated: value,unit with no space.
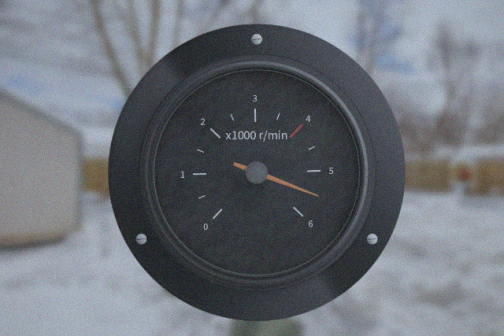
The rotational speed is 5500,rpm
